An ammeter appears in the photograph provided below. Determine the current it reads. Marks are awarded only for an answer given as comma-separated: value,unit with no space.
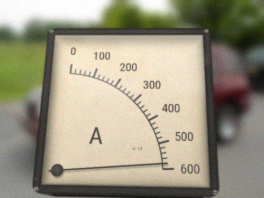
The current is 580,A
